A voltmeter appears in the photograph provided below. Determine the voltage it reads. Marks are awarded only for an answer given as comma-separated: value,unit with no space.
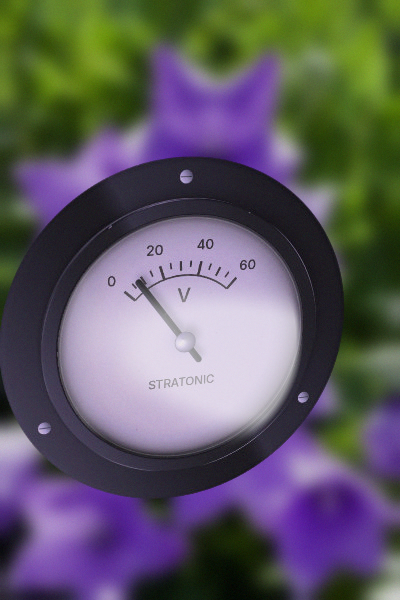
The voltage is 7.5,V
